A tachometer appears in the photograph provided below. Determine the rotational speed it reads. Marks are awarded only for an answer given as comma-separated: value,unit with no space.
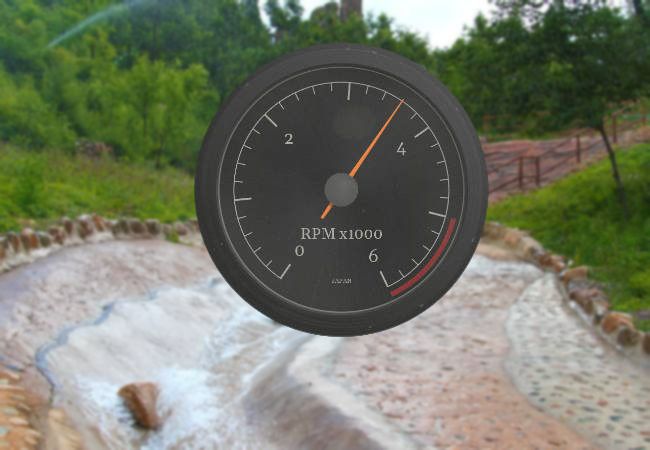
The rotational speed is 3600,rpm
